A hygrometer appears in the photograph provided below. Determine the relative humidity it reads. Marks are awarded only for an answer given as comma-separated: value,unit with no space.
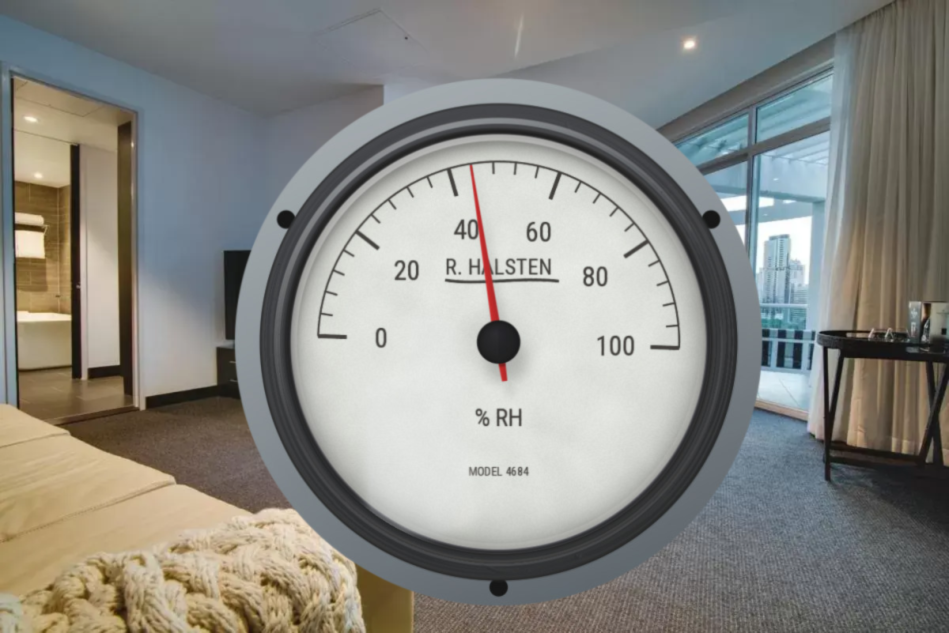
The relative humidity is 44,%
